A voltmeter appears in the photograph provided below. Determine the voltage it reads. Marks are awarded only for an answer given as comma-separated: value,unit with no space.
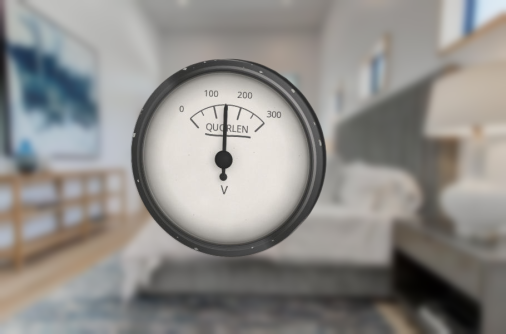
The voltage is 150,V
